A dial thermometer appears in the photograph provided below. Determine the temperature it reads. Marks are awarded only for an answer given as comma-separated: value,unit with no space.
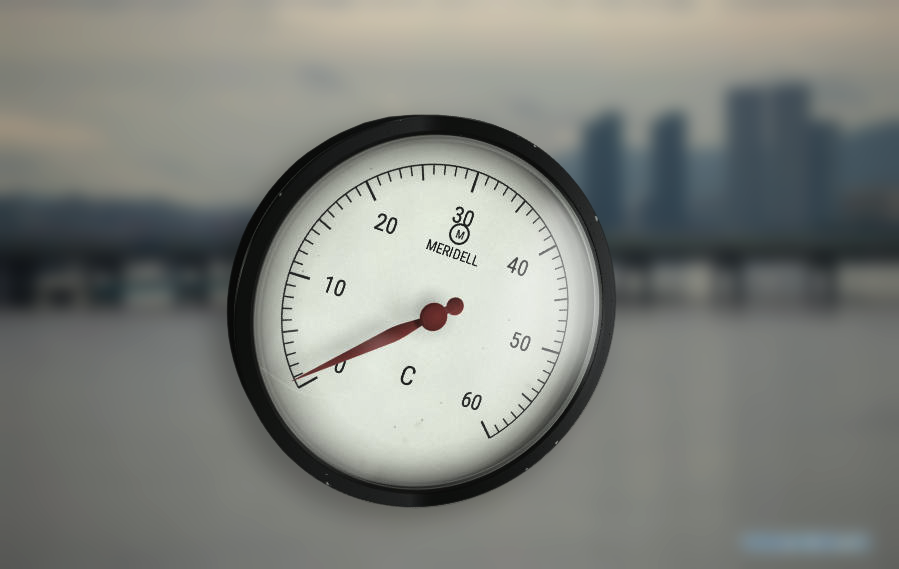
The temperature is 1,°C
